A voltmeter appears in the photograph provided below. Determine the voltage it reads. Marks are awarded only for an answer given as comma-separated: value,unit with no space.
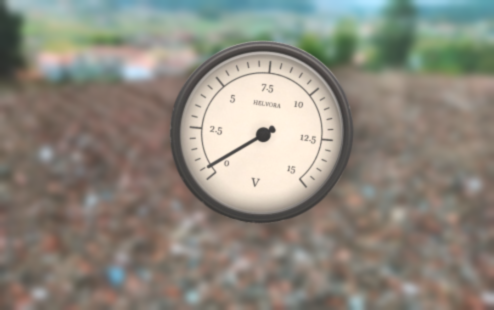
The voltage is 0.5,V
